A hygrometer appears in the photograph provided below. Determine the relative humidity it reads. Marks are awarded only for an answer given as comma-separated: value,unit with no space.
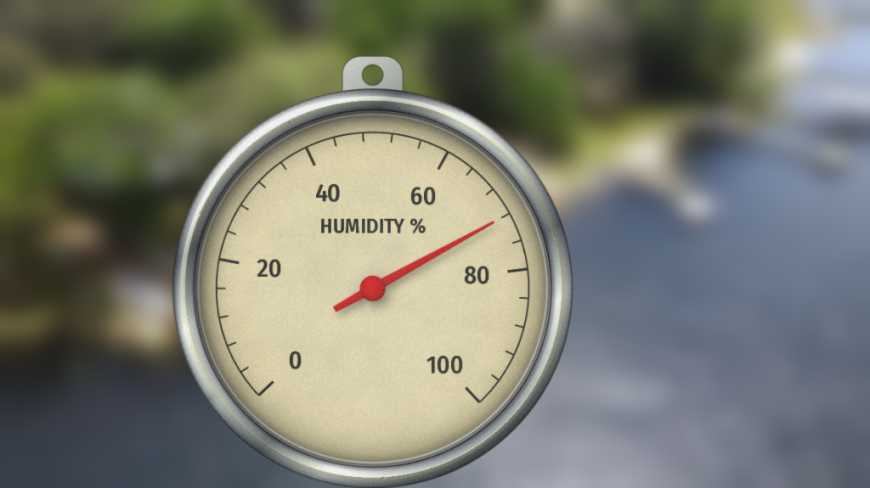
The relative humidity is 72,%
